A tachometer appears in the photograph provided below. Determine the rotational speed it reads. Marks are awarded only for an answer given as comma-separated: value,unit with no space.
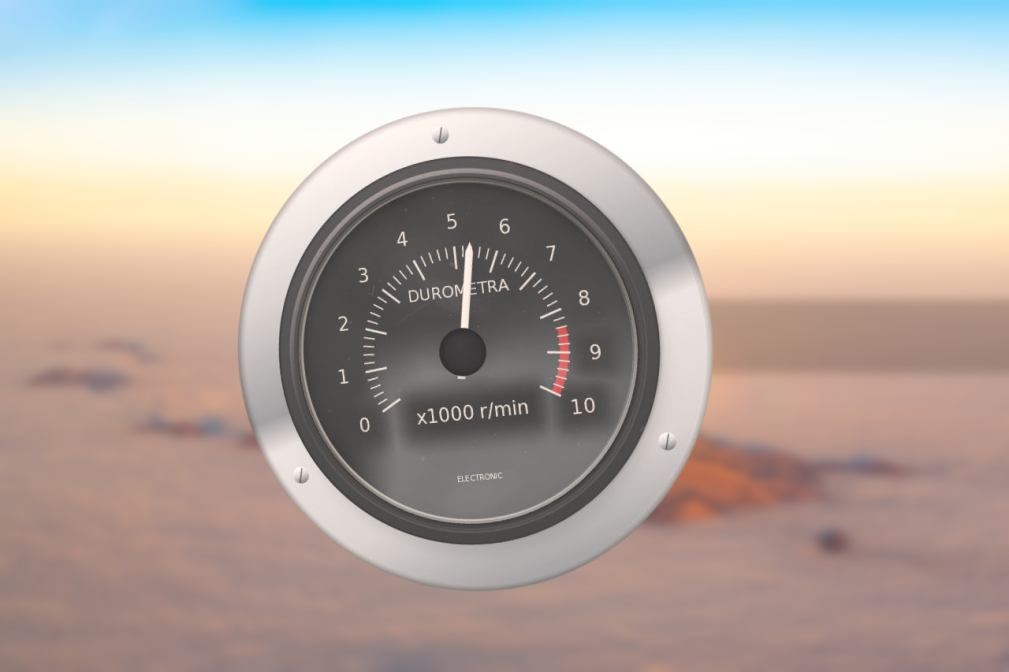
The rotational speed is 5400,rpm
